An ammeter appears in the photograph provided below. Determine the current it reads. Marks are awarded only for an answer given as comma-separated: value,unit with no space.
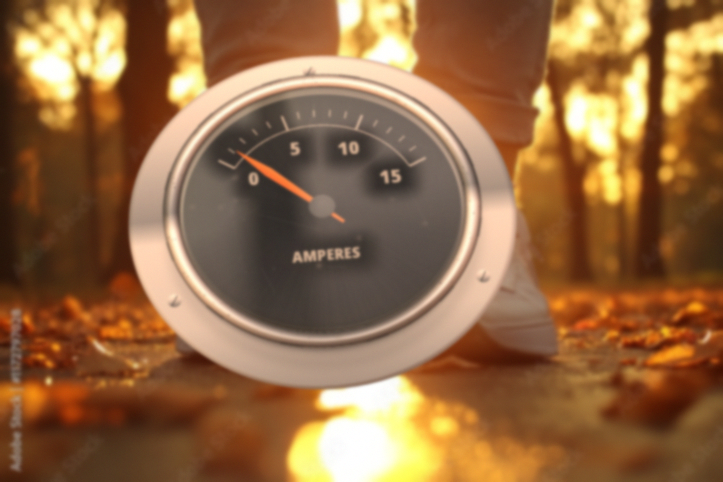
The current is 1,A
